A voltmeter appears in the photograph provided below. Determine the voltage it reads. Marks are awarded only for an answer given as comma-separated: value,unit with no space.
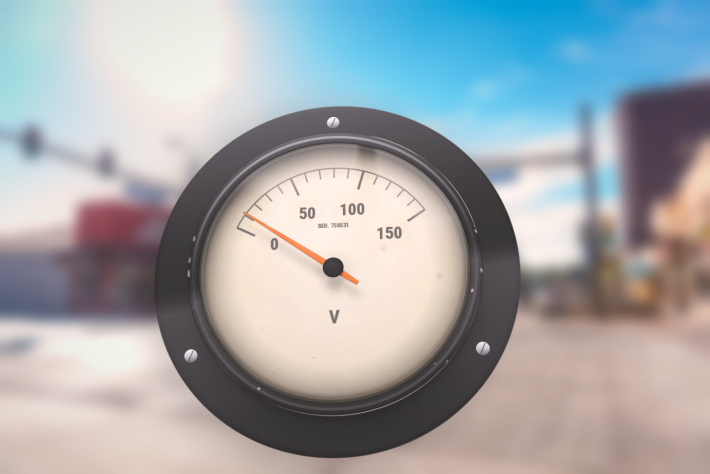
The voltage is 10,V
